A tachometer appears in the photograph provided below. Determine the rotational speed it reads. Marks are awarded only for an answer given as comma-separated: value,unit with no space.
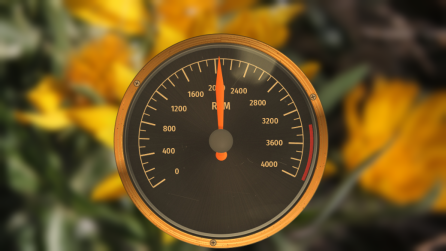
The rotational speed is 2050,rpm
